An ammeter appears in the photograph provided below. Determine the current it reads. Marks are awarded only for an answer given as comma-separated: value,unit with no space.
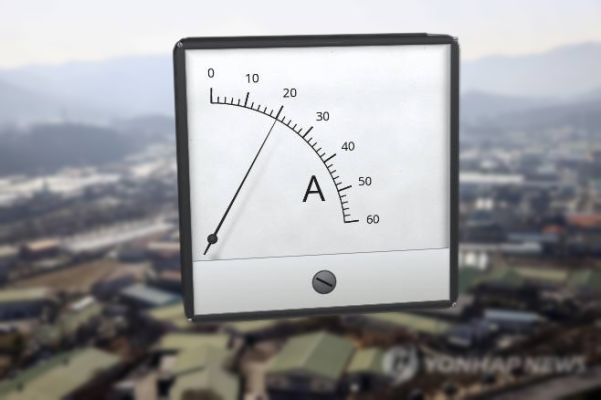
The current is 20,A
